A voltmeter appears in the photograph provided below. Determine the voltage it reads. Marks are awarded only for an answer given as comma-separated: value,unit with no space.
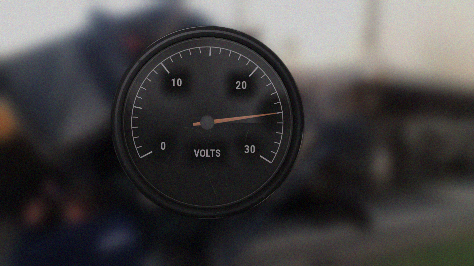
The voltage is 25,V
